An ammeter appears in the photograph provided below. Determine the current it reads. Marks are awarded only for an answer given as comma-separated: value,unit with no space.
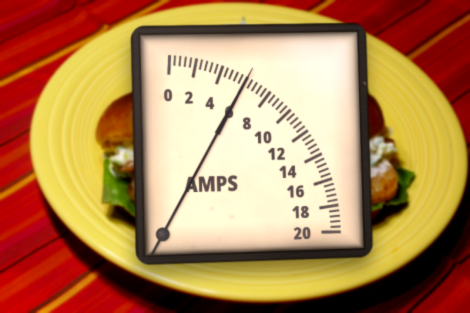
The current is 6,A
